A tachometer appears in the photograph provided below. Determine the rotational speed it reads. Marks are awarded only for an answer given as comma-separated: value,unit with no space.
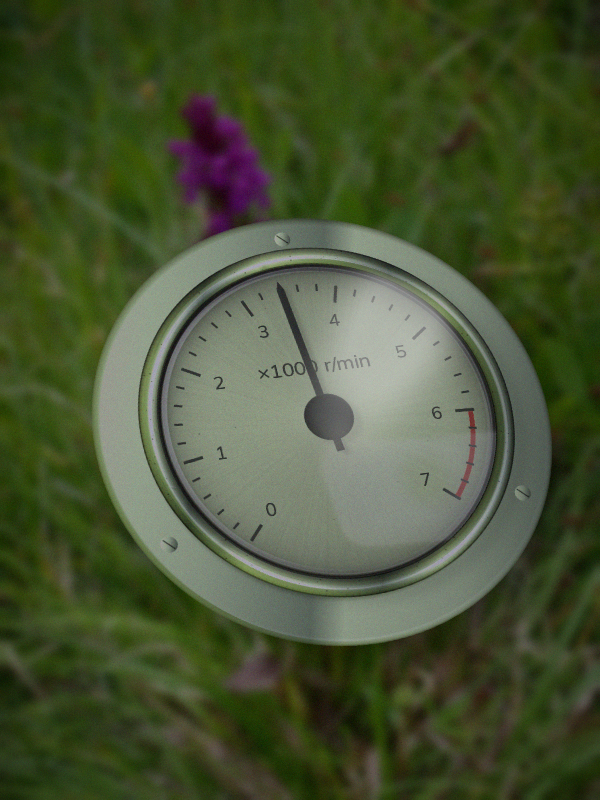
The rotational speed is 3400,rpm
